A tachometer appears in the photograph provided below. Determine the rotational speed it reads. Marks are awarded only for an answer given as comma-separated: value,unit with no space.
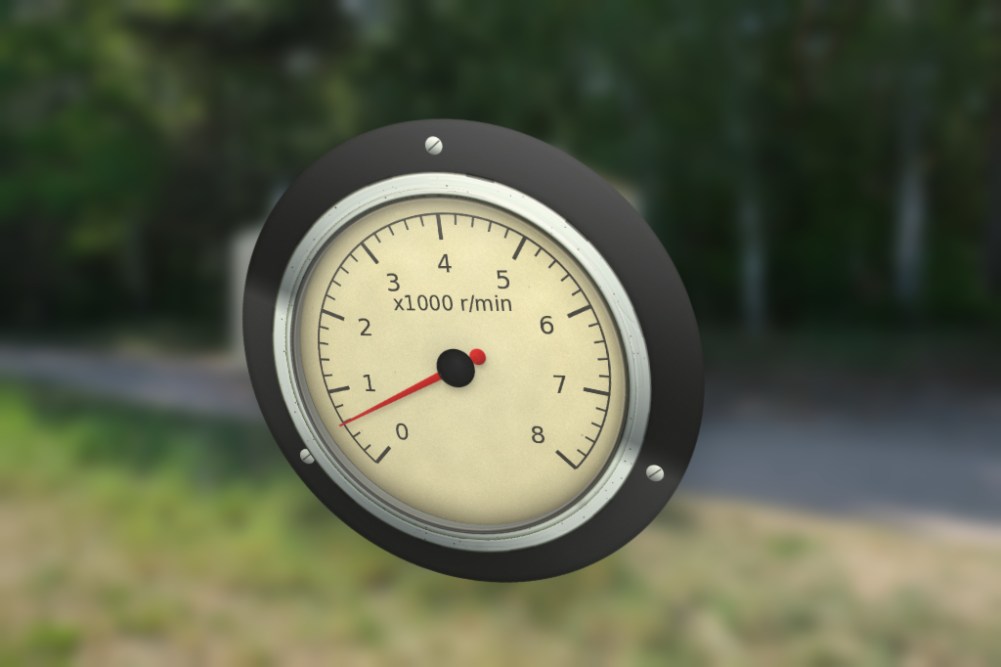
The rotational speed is 600,rpm
